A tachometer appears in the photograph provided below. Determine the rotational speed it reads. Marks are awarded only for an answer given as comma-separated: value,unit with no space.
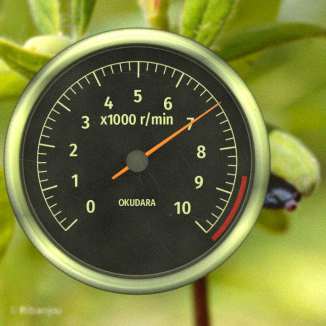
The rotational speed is 7000,rpm
